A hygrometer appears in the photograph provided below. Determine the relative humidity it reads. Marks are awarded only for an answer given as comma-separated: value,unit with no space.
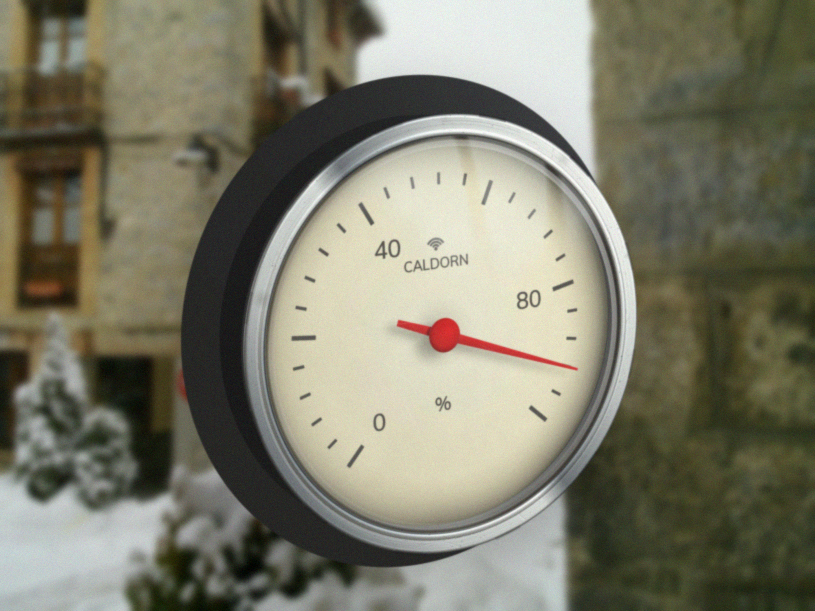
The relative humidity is 92,%
